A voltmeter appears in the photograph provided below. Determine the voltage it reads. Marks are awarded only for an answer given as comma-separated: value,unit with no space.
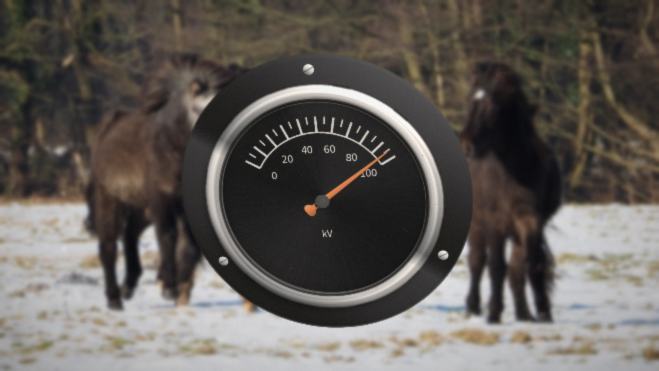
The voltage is 95,kV
